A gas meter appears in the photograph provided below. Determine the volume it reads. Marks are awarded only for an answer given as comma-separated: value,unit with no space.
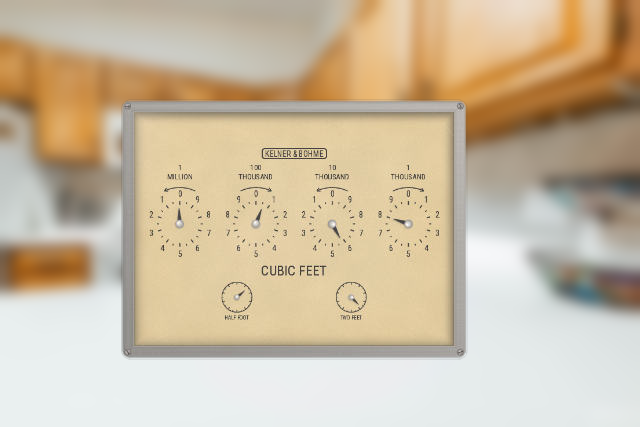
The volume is 5800,ft³
